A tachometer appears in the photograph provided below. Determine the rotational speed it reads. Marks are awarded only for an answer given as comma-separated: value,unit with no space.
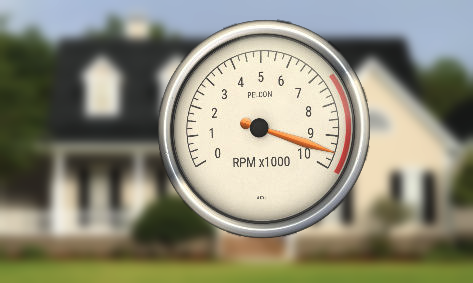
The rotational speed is 9500,rpm
